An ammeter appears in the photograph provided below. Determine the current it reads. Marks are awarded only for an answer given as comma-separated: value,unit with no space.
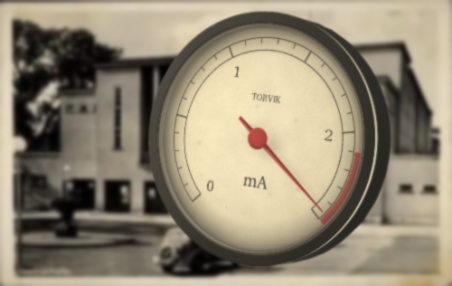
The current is 2.45,mA
